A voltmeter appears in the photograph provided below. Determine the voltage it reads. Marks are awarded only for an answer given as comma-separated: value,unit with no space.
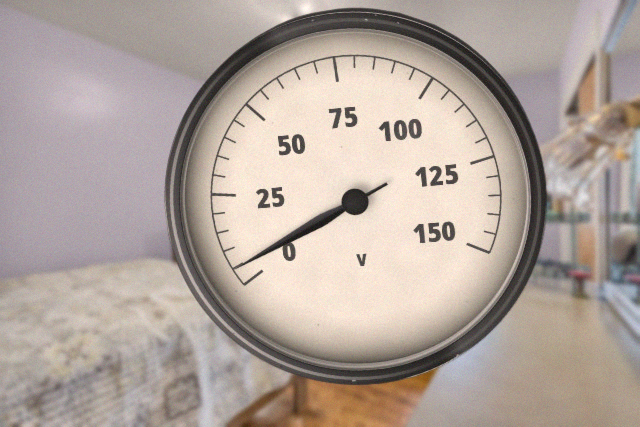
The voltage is 5,V
